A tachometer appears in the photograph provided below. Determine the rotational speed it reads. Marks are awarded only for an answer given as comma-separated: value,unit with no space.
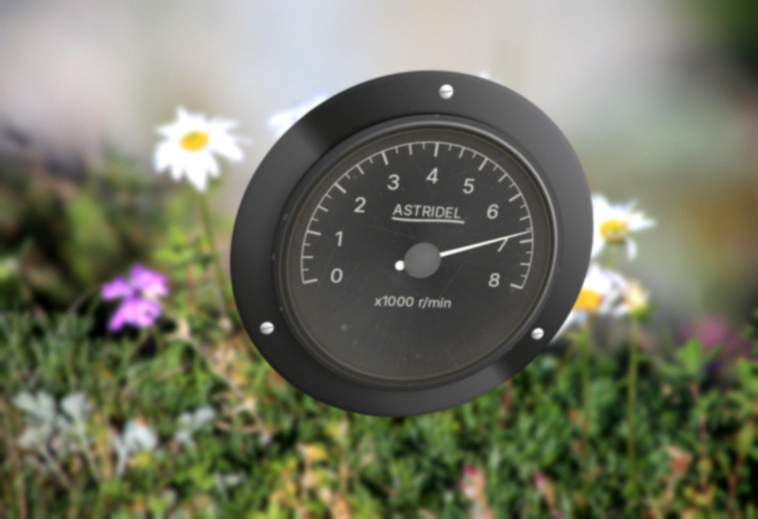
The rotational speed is 6750,rpm
